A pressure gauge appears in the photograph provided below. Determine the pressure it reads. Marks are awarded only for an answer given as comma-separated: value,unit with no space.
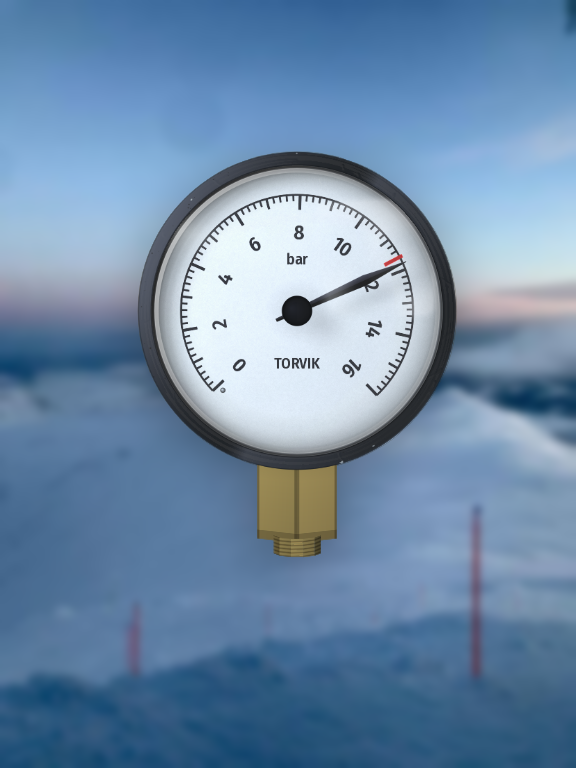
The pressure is 11.8,bar
